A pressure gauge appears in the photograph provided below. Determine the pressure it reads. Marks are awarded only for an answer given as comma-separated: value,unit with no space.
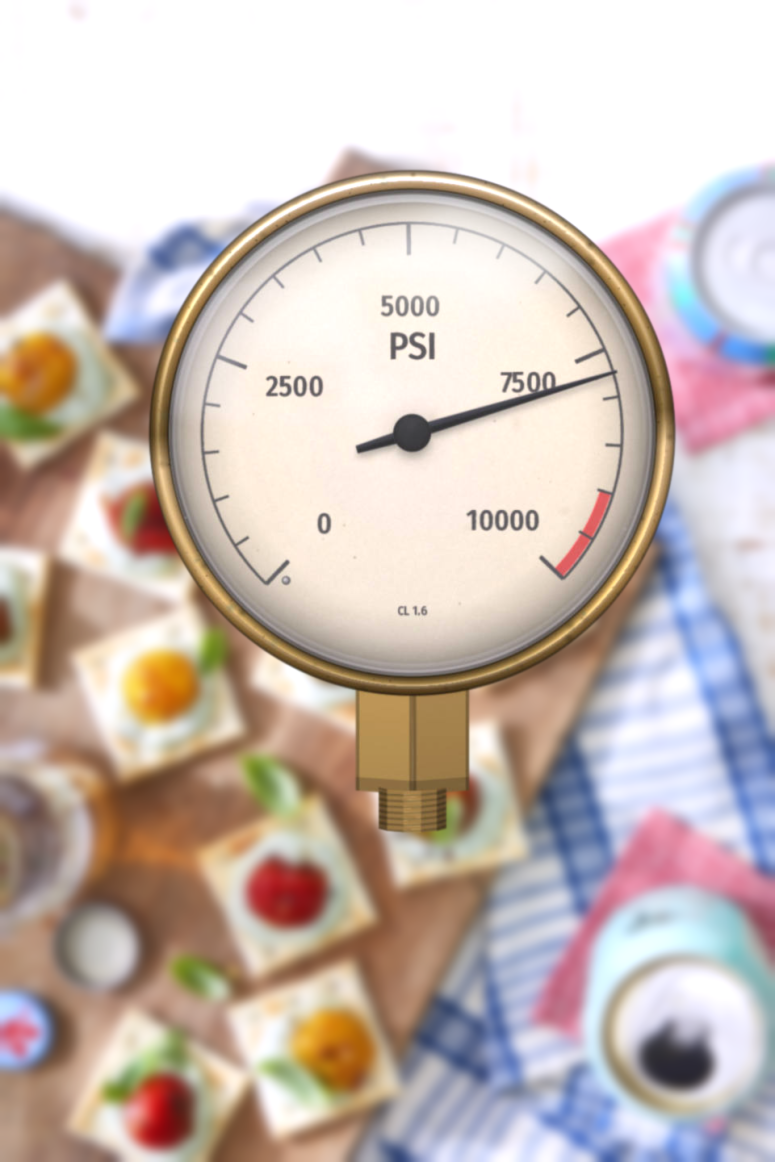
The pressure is 7750,psi
